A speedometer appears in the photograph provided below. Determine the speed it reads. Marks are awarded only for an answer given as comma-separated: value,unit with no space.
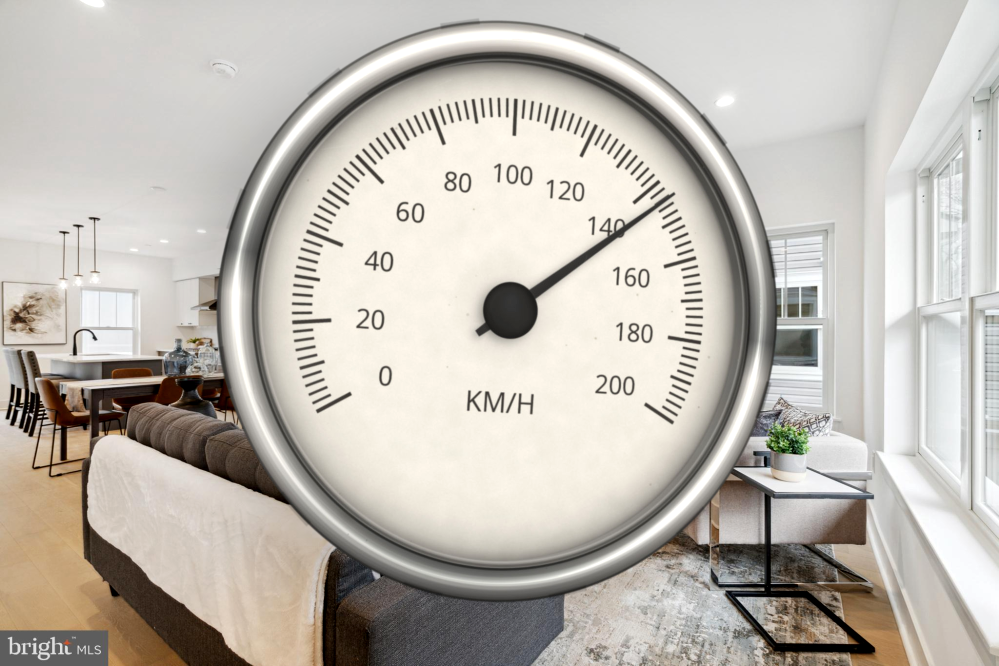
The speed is 144,km/h
